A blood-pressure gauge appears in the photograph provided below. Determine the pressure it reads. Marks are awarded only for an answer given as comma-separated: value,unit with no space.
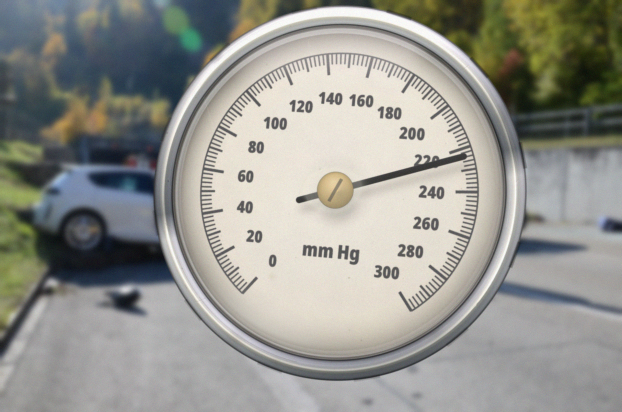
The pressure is 224,mmHg
